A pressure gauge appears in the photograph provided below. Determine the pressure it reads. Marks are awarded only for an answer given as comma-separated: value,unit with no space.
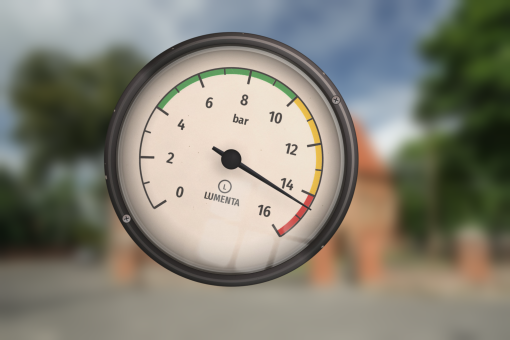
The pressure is 14.5,bar
